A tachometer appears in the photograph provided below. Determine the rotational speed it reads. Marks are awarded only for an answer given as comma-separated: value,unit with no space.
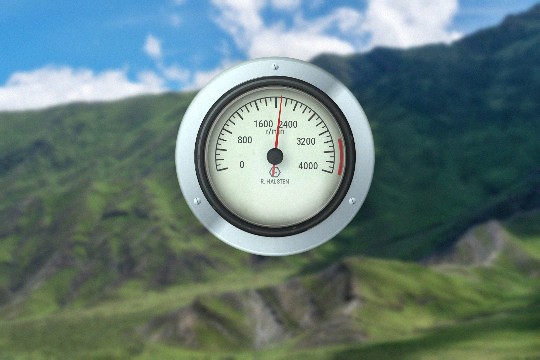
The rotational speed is 2100,rpm
